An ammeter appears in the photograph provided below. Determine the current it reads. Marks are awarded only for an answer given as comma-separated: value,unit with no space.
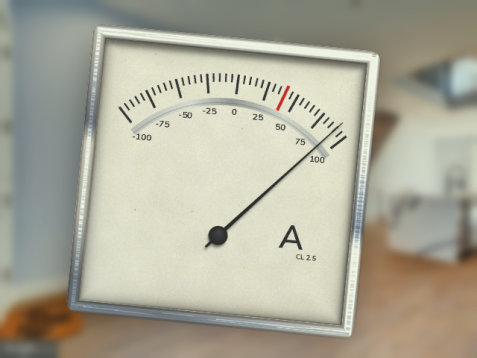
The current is 90,A
